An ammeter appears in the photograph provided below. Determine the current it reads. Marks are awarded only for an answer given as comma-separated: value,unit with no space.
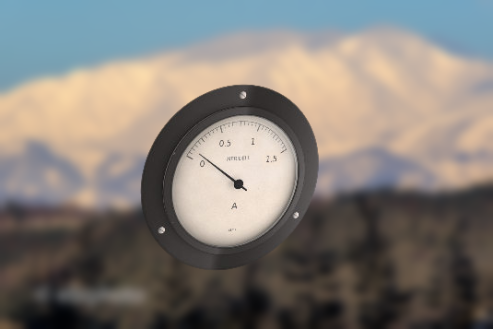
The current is 0.1,A
